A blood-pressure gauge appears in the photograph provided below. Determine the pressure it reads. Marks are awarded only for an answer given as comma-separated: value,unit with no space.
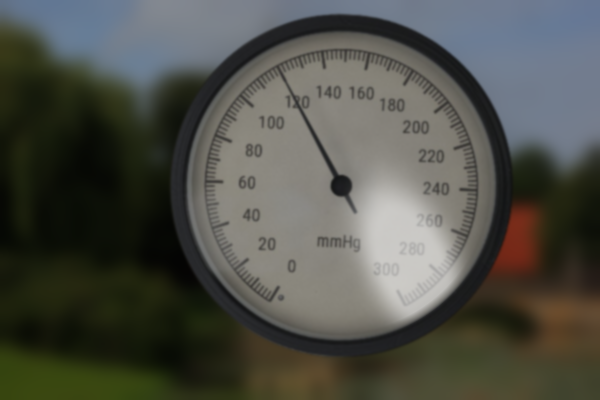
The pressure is 120,mmHg
